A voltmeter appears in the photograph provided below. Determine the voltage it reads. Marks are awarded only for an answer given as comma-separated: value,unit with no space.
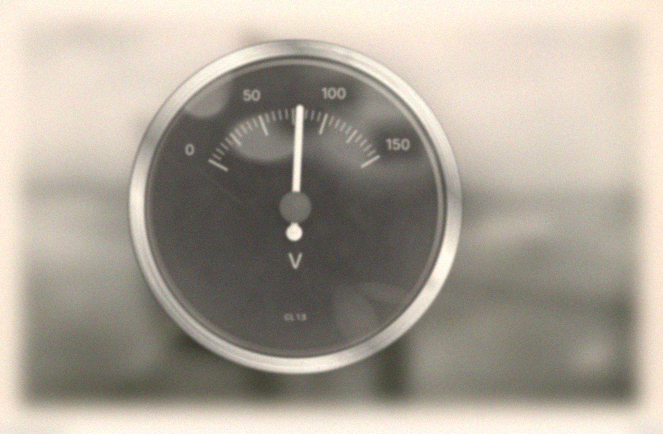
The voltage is 80,V
